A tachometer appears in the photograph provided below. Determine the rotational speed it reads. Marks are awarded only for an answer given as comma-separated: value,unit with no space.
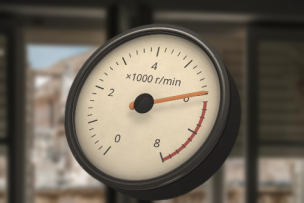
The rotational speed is 6000,rpm
